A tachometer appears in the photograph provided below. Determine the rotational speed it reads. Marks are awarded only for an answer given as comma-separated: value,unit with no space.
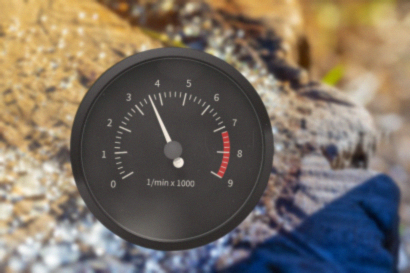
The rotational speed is 3600,rpm
